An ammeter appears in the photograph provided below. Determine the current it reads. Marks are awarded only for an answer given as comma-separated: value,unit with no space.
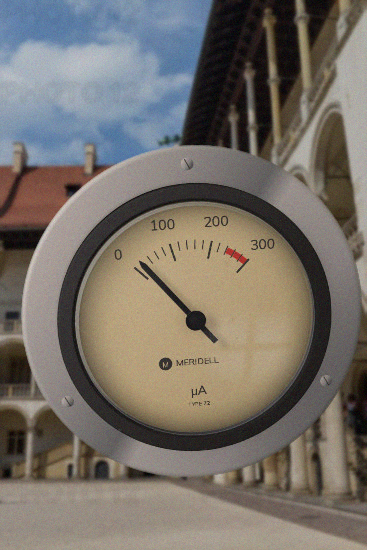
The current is 20,µA
